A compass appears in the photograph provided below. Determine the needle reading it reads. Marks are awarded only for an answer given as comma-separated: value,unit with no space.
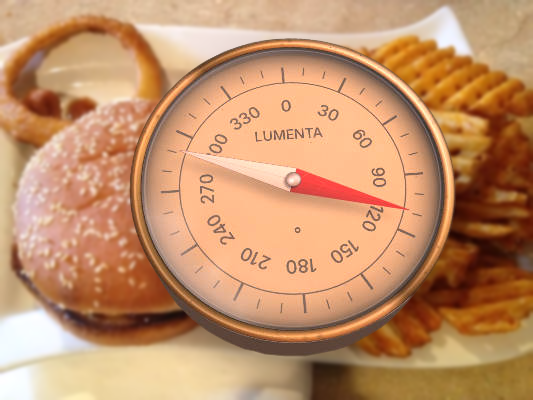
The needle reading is 110,°
